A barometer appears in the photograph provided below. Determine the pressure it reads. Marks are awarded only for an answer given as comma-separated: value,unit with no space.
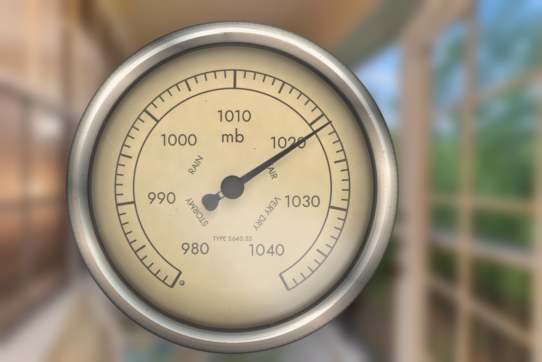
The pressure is 1021,mbar
